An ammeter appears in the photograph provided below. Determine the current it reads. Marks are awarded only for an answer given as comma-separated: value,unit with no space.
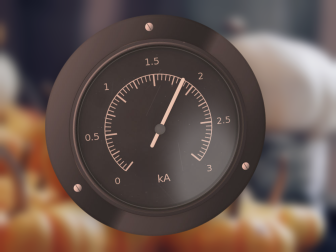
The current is 1.85,kA
